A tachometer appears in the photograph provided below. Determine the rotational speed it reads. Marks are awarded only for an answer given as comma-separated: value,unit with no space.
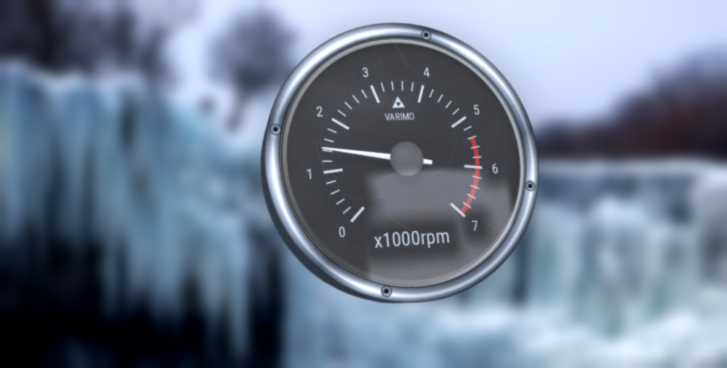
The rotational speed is 1400,rpm
